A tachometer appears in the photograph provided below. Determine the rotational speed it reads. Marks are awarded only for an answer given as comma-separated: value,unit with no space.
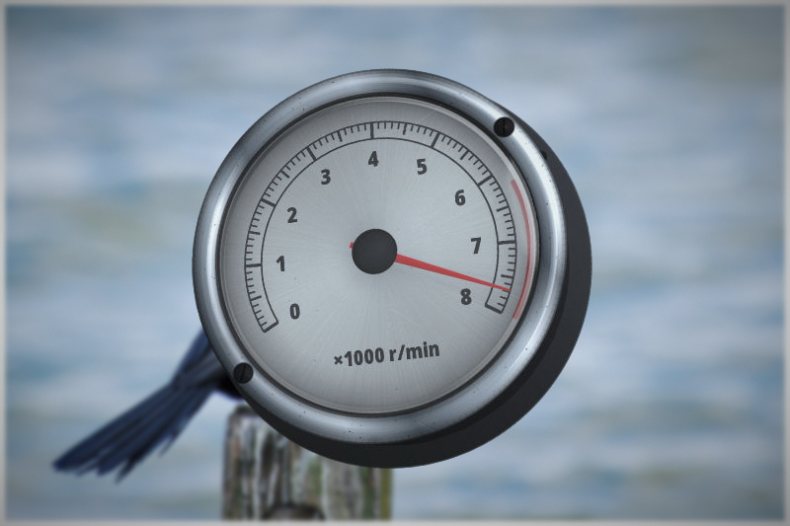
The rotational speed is 7700,rpm
